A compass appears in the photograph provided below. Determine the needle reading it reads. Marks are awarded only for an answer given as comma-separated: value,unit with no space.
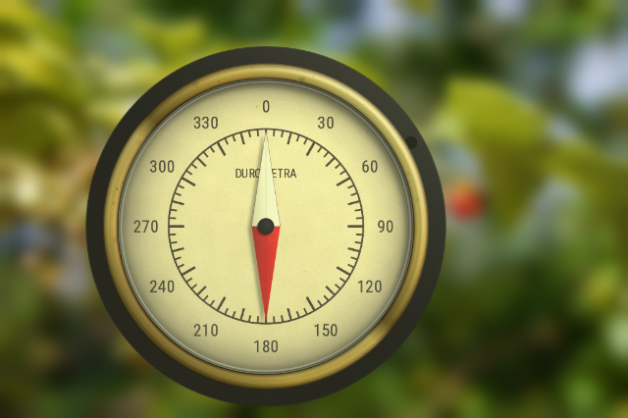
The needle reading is 180,°
